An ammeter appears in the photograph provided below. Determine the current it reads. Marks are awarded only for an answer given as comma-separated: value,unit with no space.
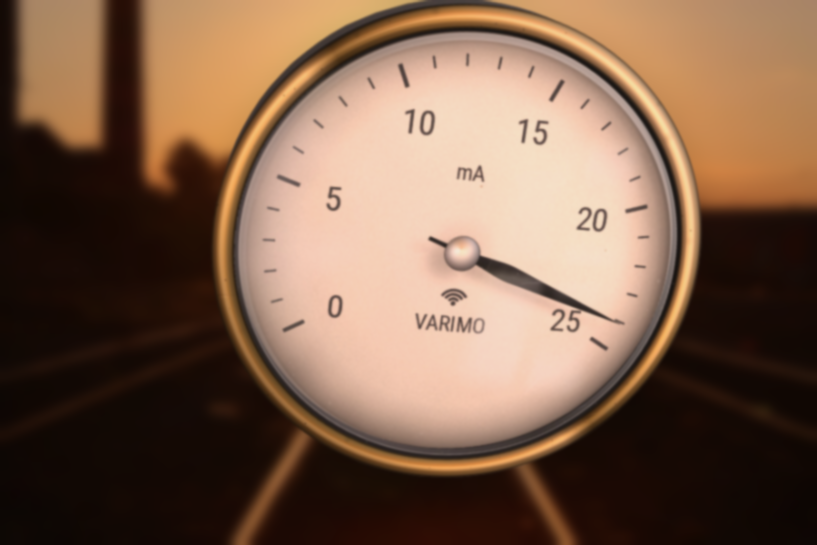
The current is 24,mA
